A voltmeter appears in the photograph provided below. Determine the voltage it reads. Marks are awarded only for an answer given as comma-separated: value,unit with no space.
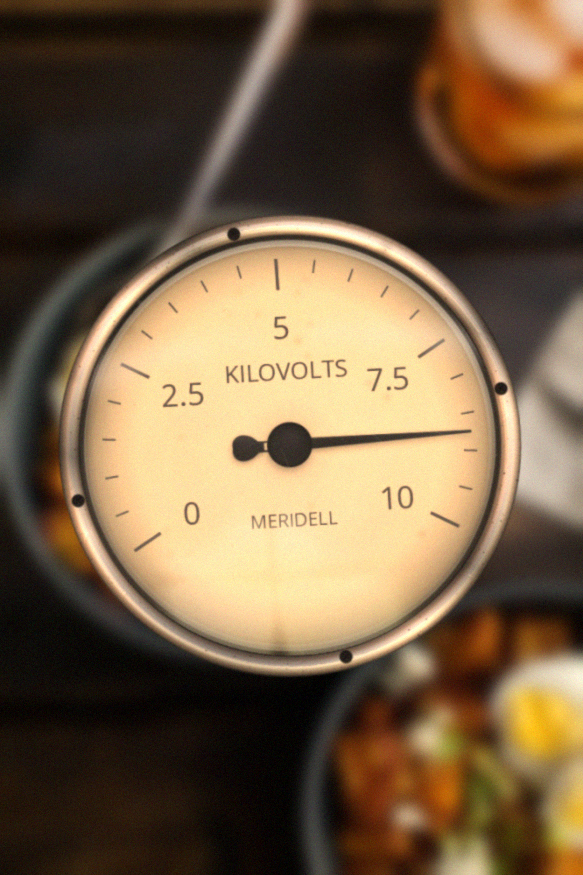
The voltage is 8.75,kV
